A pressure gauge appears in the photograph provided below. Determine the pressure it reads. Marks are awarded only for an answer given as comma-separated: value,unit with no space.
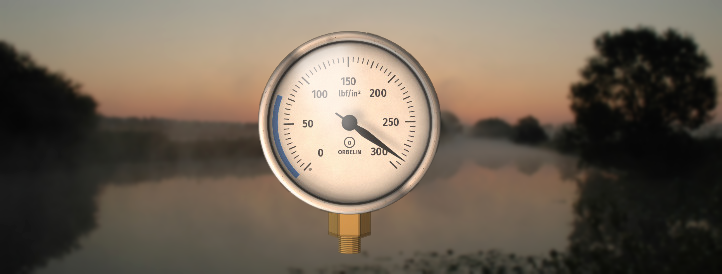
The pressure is 290,psi
